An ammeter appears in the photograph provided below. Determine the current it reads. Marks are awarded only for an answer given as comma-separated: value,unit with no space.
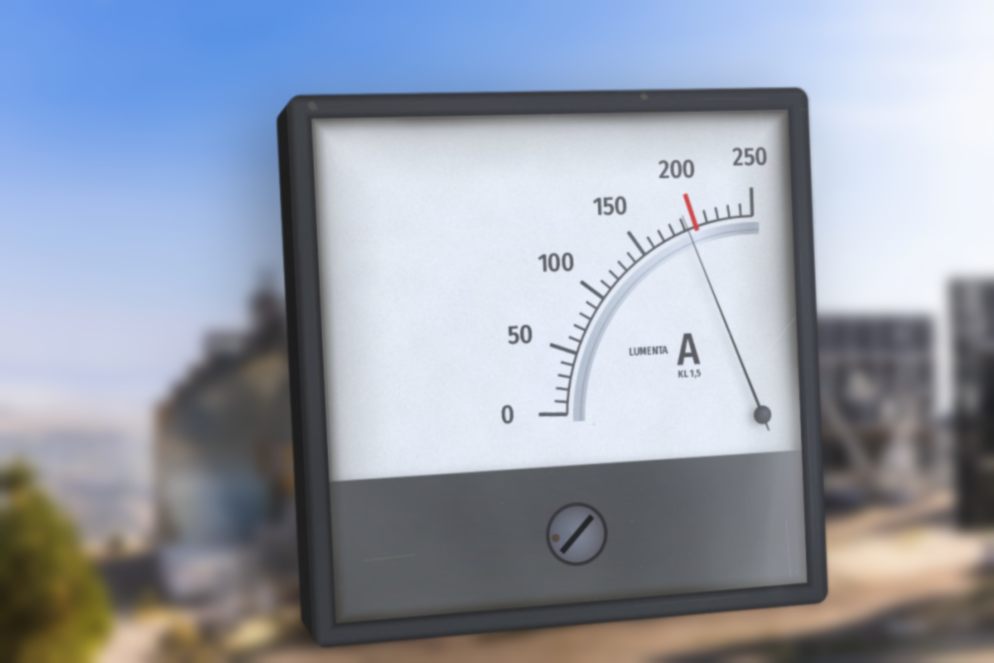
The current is 190,A
